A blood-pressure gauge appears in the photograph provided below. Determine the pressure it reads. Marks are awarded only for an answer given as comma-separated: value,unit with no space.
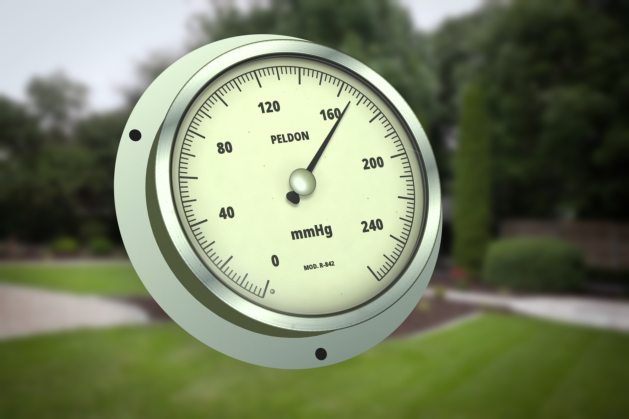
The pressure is 166,mmHg
